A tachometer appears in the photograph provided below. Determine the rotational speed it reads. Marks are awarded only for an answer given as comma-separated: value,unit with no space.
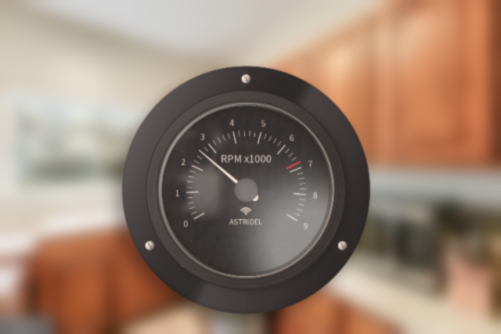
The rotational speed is 2600,rpm
